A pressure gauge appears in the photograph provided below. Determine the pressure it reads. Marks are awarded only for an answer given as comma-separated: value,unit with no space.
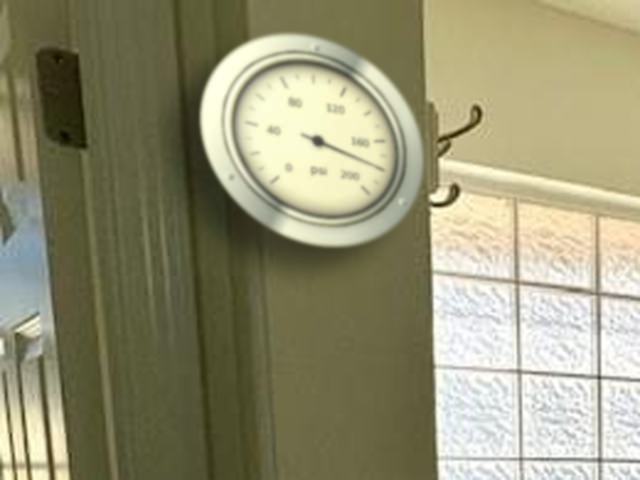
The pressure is 180,psi
